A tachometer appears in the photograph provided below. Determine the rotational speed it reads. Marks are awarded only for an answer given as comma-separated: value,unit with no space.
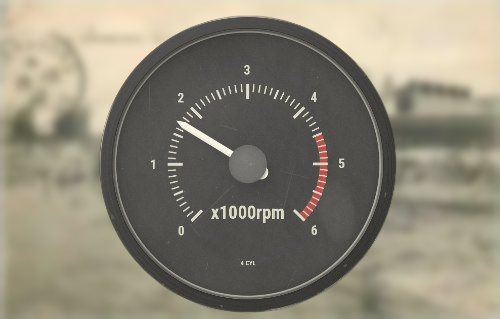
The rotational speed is 1700,rpm
